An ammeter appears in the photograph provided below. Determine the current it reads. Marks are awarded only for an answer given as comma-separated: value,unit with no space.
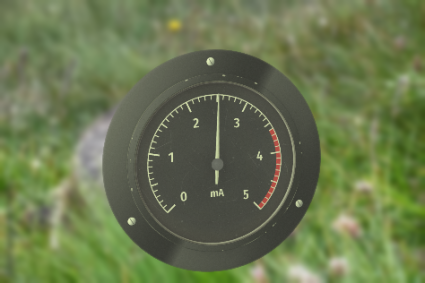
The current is 2.5,mA
